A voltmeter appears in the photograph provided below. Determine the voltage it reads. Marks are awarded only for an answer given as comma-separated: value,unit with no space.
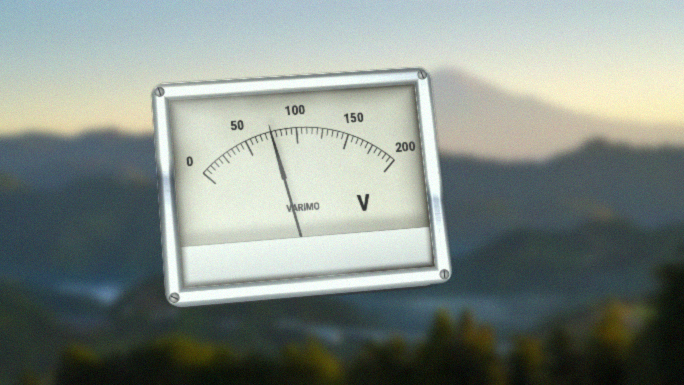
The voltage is 75,V
